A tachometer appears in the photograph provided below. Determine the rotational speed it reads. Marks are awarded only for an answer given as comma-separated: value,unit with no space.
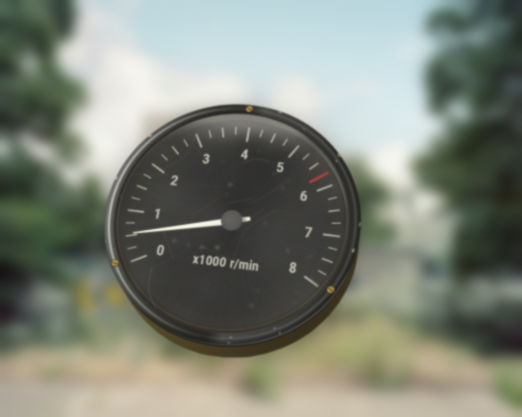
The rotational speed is 500,rpm
